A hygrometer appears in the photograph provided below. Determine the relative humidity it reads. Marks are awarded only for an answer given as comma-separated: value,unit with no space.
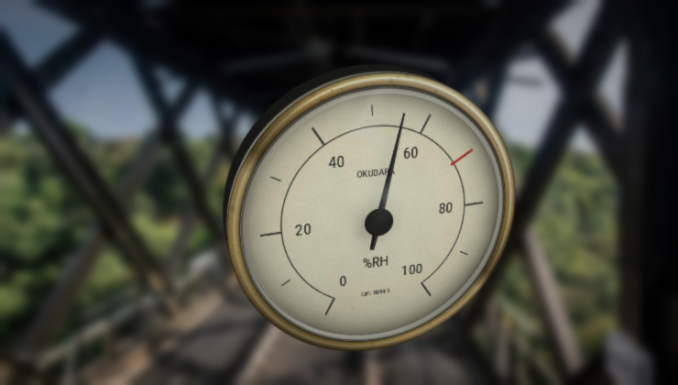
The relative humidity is 55,%
